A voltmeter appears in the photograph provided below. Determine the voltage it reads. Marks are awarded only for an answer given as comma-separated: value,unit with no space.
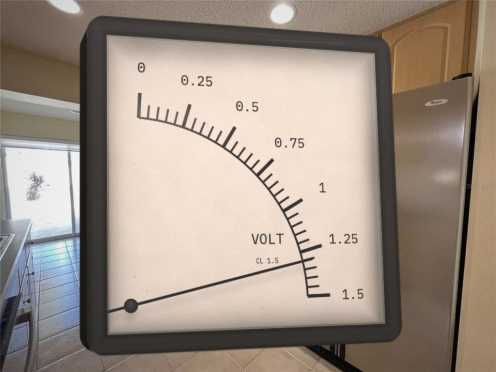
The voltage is 1.3,V
